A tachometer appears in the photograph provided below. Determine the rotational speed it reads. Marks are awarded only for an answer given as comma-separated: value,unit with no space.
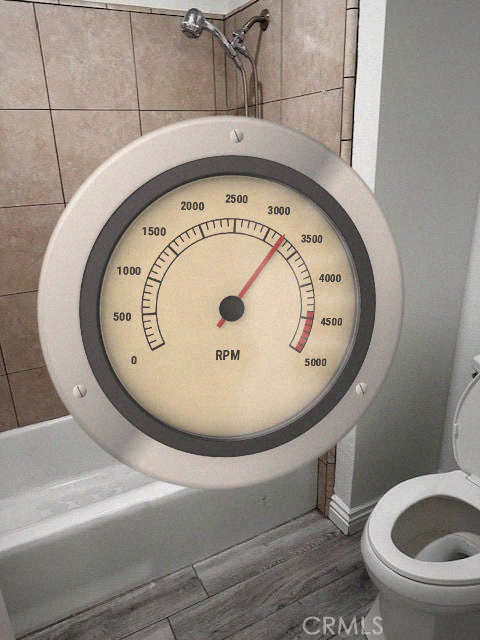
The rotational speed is 3200,rpm
